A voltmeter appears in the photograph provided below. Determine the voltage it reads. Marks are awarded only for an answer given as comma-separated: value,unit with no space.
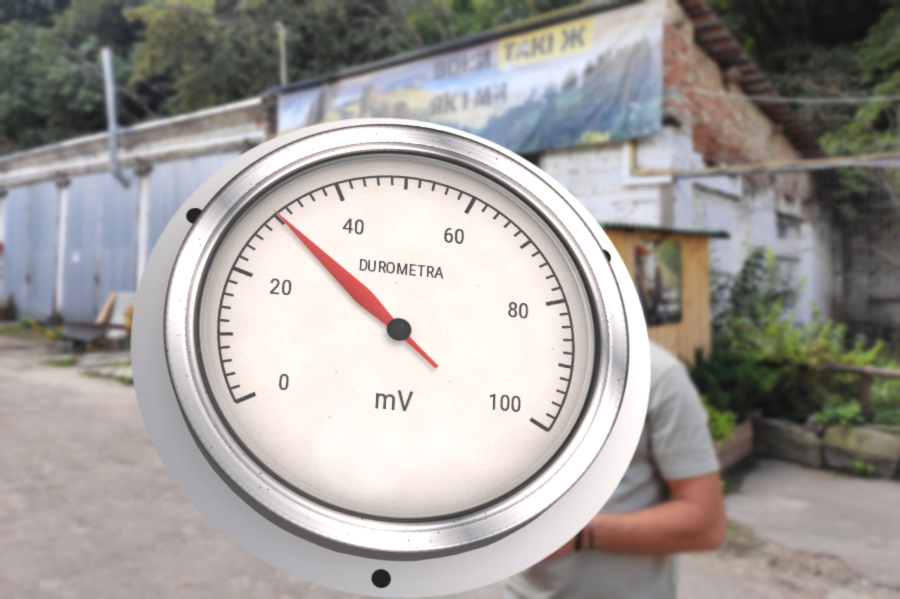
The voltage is 30,mV
